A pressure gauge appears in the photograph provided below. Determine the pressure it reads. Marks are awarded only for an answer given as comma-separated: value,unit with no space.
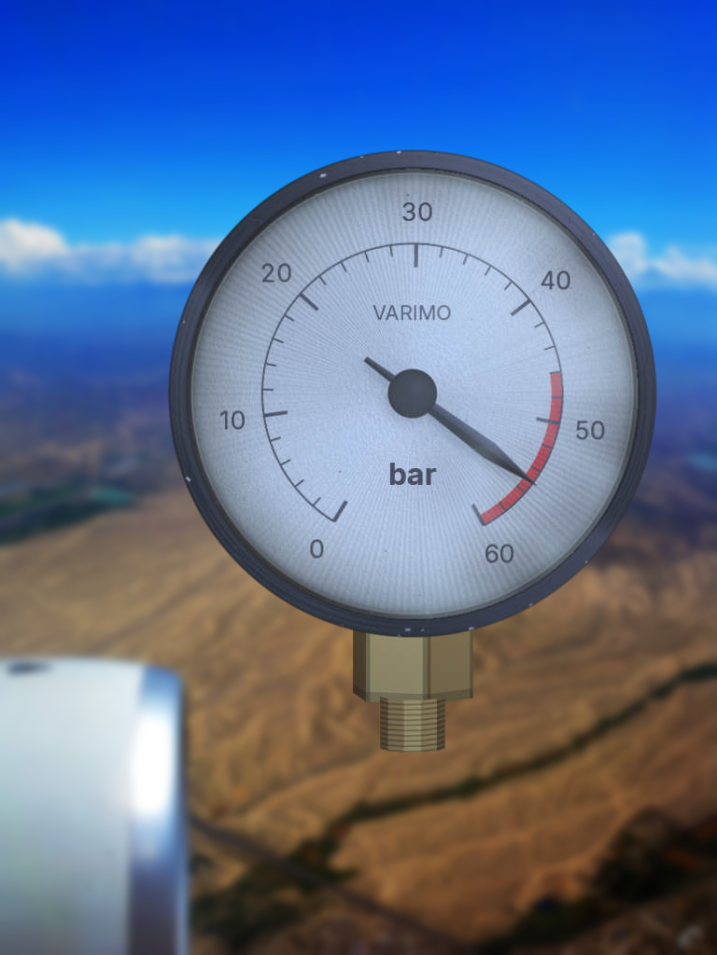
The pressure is 55,bar
